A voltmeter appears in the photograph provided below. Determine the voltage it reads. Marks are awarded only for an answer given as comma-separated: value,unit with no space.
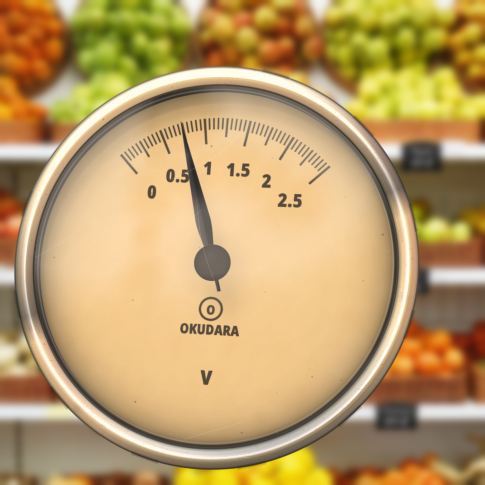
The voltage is 0.75,V
